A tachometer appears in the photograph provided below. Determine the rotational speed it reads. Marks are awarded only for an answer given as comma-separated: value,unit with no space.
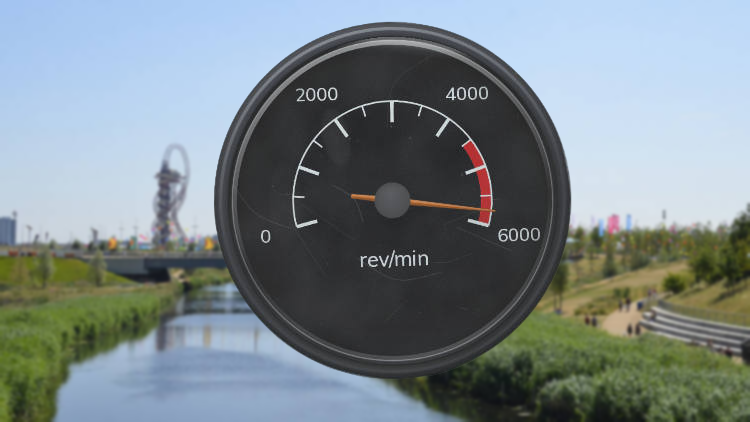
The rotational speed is 5750,rpm
